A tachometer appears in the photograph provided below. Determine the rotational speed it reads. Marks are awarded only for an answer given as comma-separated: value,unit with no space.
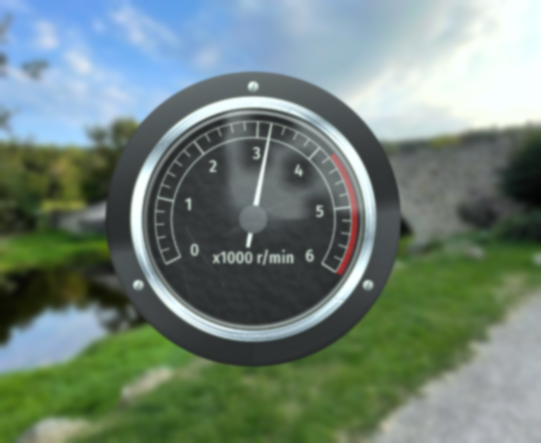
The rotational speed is 3200,rpm
